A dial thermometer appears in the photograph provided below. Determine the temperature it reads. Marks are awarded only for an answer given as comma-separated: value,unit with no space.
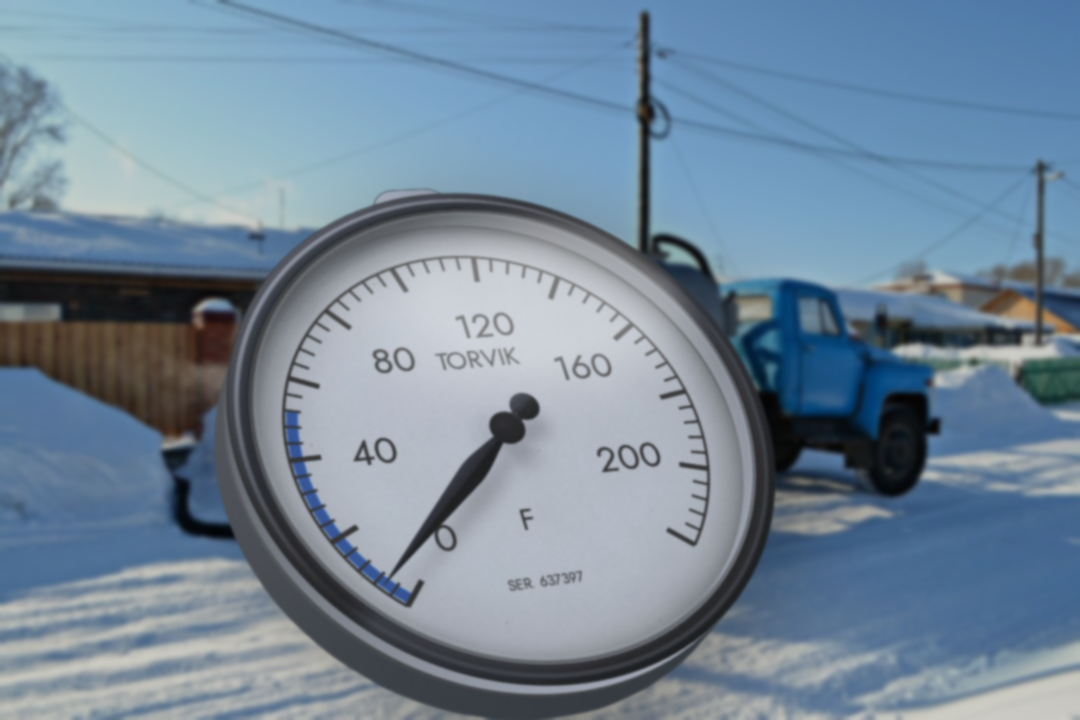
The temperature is 6,°F
